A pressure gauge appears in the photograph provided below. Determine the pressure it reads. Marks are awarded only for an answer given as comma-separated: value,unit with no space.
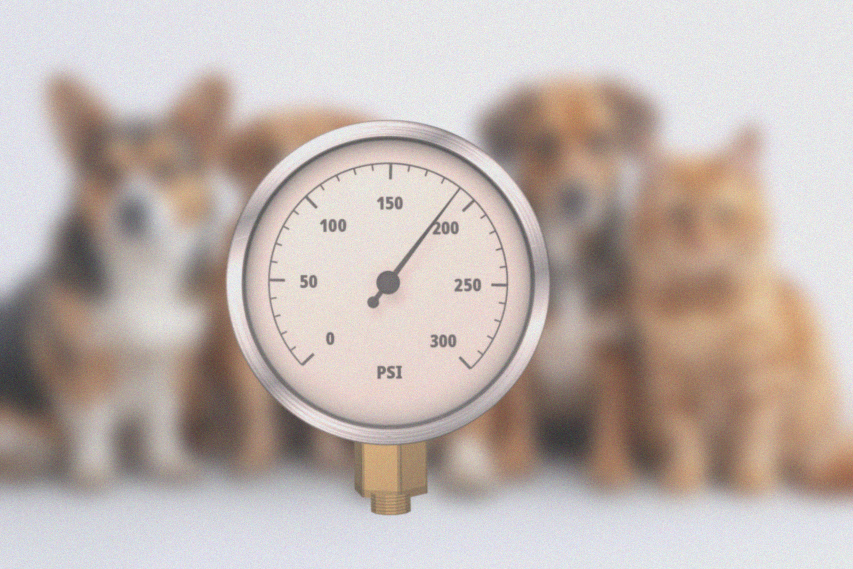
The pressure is 190,psi
